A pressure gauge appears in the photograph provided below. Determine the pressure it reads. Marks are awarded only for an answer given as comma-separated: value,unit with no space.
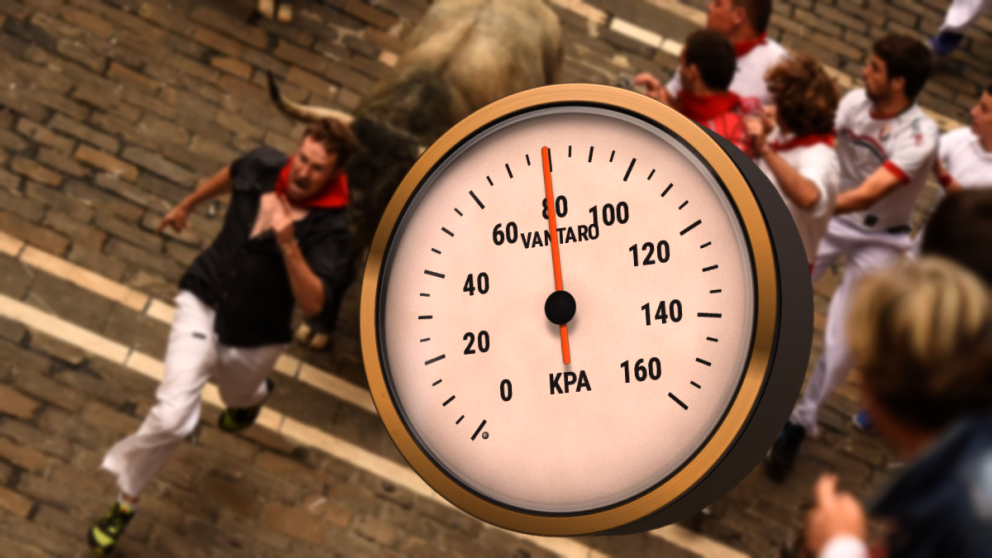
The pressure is 80,kPa
